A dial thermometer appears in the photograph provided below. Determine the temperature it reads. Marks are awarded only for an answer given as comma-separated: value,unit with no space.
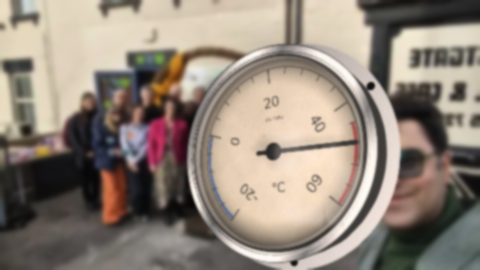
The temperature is 48,°C
